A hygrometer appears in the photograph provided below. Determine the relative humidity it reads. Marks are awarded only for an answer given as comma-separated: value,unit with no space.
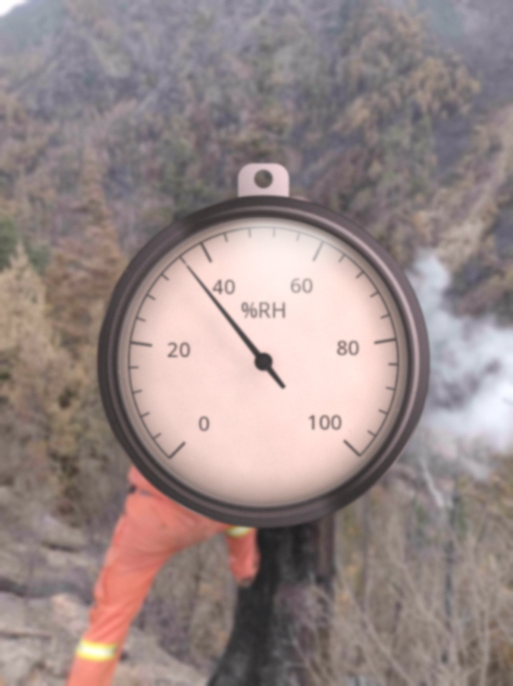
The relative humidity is 36,%
